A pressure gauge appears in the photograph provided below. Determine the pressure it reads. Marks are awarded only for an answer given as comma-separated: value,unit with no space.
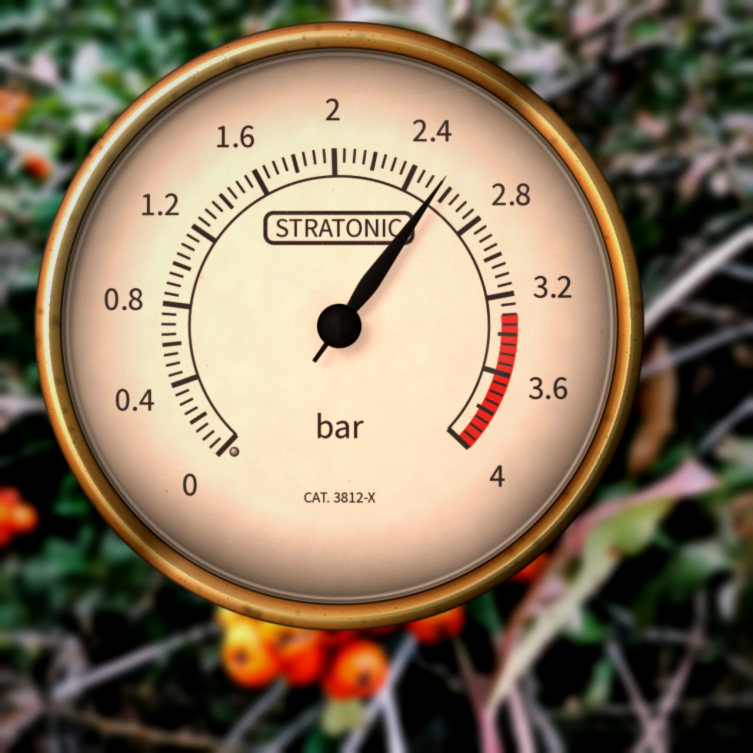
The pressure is 2.55,bar
